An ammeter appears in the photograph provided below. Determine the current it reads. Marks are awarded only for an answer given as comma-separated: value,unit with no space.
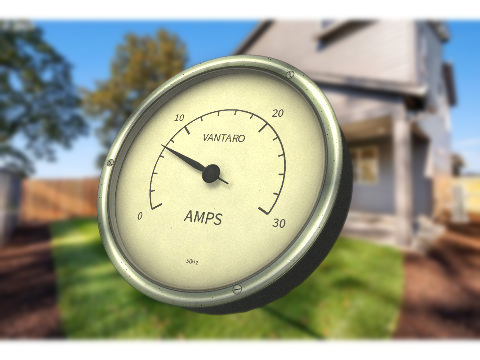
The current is 7,A
